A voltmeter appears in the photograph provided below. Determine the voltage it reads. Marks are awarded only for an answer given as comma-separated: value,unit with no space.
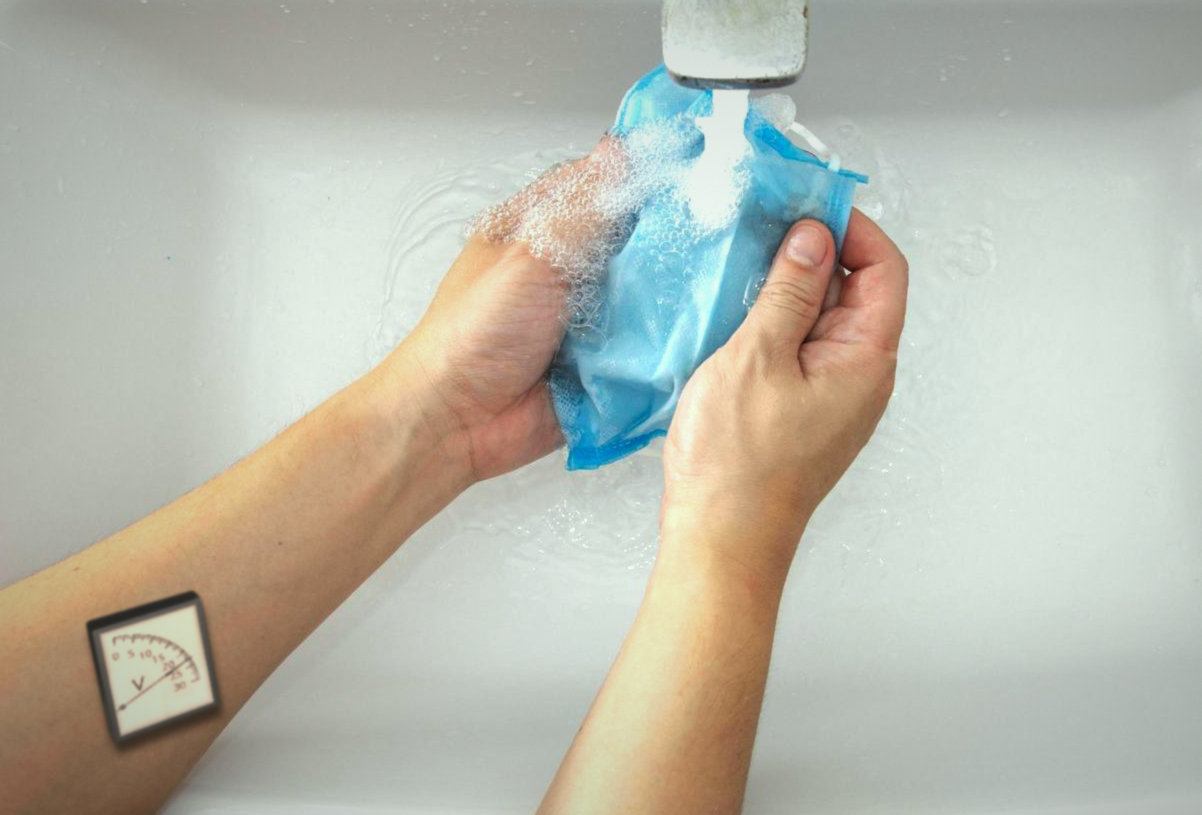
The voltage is 22.5,V
